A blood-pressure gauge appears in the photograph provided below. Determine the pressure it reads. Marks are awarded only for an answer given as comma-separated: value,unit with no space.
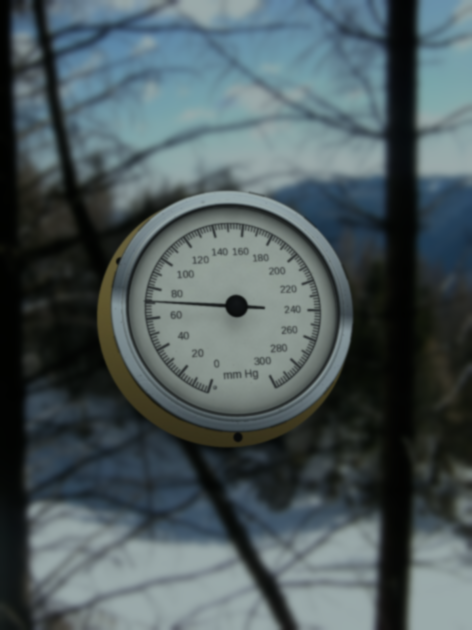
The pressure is 70,mmHg
